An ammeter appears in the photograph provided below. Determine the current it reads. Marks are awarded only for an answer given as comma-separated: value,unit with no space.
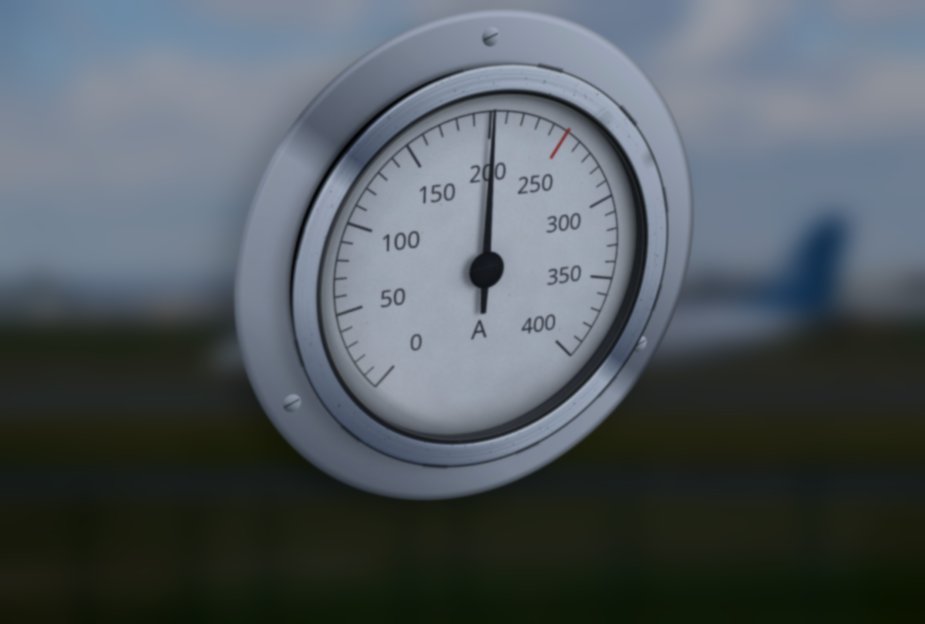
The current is 200,A
